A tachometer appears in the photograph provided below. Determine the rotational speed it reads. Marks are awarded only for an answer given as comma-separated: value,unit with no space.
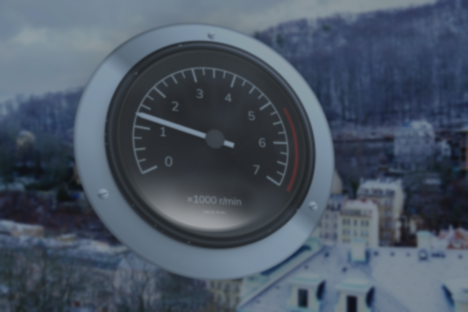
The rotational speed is 1250,rpm
